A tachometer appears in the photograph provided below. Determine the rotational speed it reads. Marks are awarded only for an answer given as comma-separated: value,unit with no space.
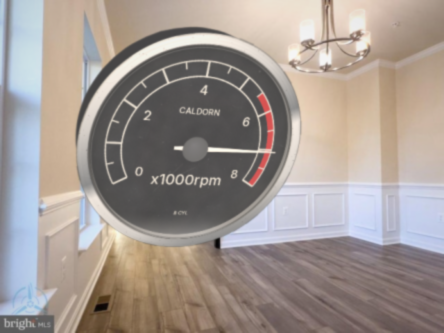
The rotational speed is 7000,rpm
